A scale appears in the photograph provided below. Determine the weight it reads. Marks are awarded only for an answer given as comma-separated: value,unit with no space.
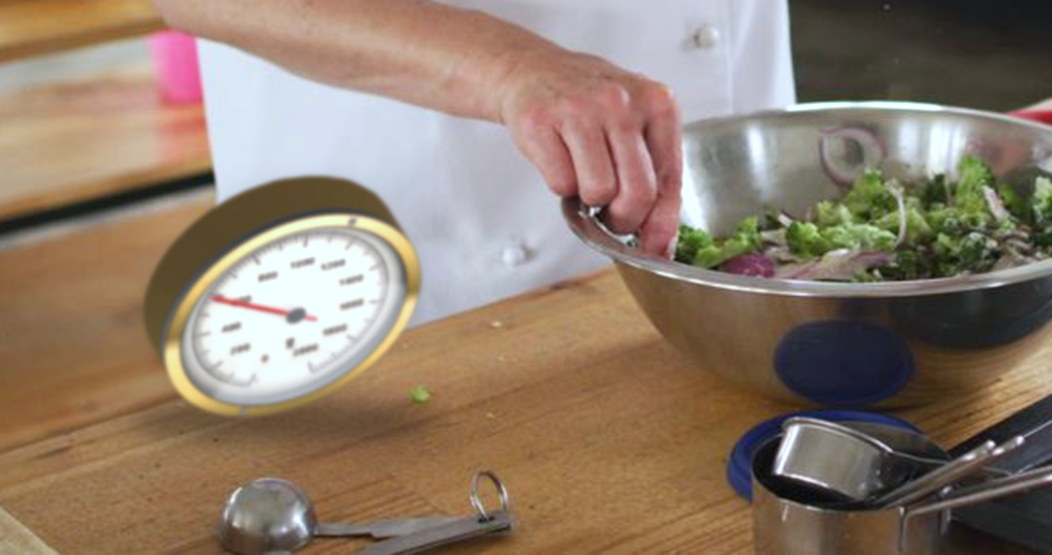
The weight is 600,g
